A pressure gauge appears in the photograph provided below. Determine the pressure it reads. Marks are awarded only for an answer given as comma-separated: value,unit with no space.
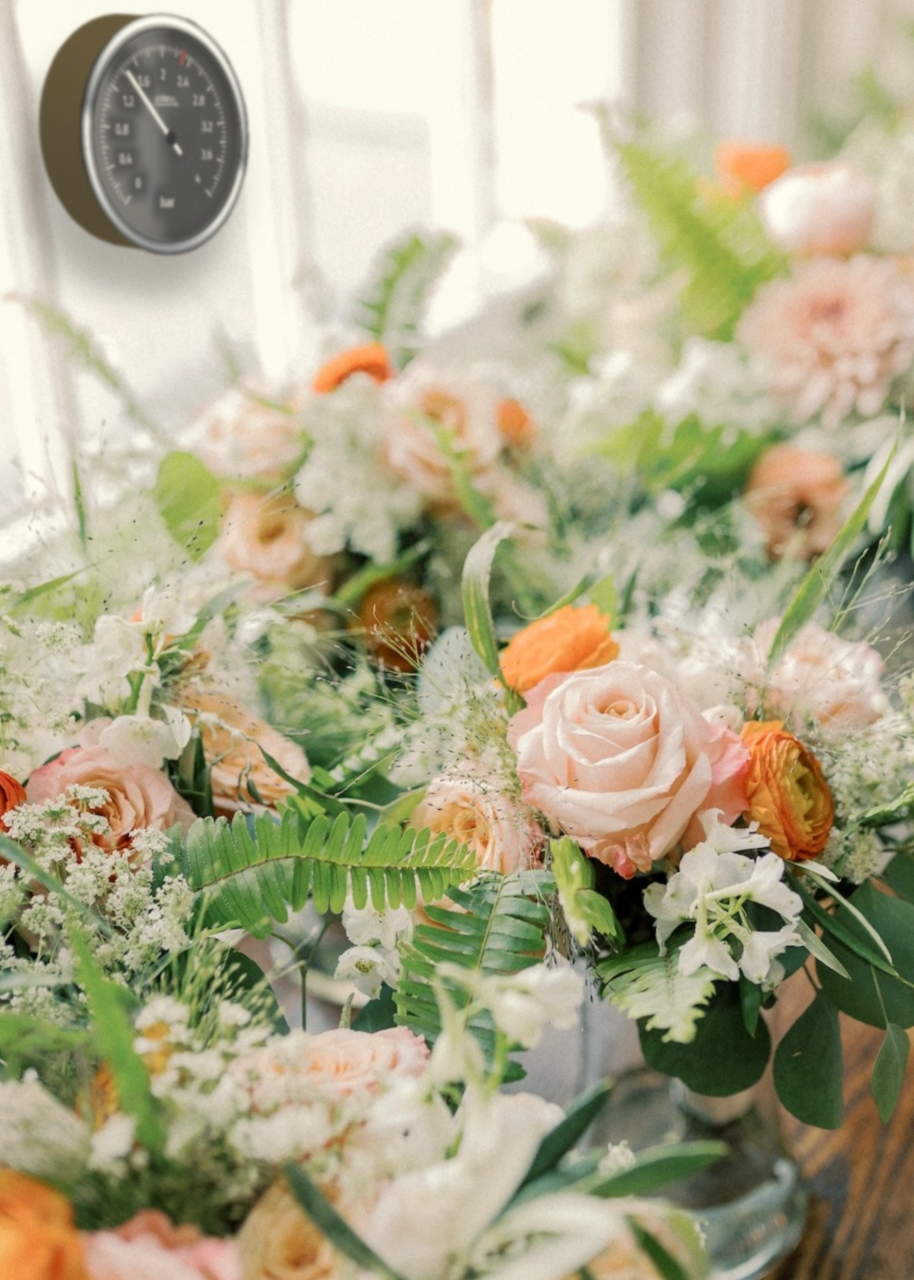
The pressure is 1.4,bar
